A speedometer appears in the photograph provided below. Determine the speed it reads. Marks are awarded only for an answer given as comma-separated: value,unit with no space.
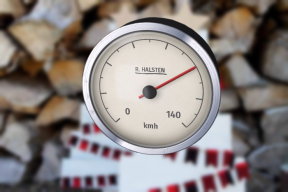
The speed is 100,km/h
